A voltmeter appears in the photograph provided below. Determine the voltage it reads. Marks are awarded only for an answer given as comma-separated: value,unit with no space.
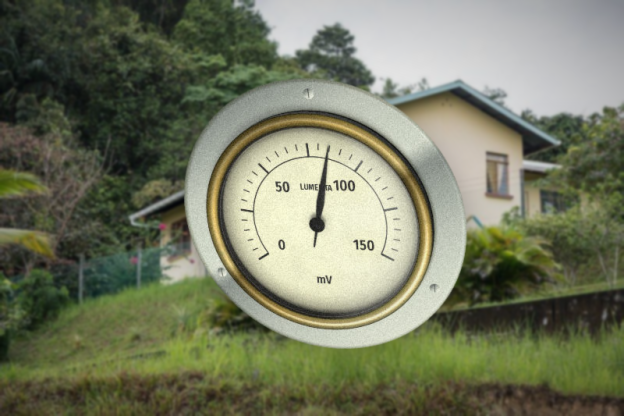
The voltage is 85,mV
